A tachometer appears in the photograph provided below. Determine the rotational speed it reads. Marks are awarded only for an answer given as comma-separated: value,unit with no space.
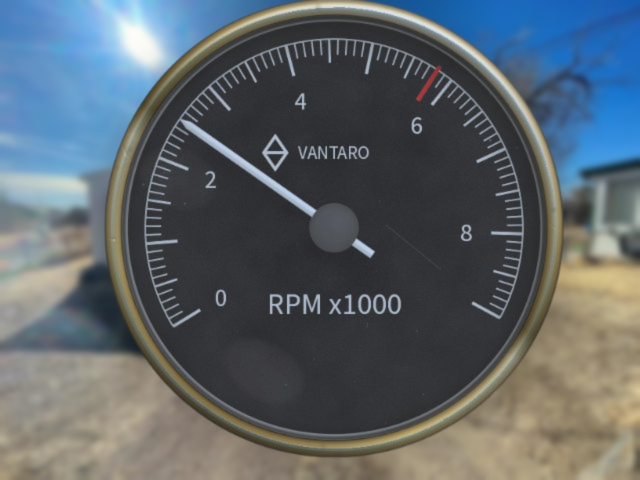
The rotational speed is 2500,rpm
